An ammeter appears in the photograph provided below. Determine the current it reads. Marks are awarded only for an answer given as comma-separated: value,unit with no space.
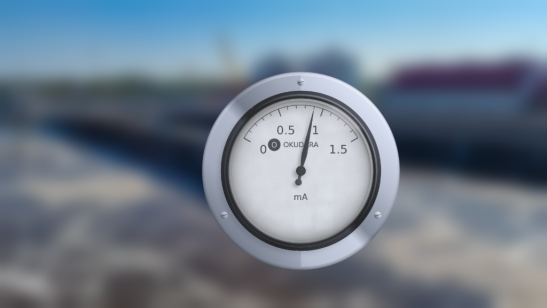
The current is 0.9,mA
